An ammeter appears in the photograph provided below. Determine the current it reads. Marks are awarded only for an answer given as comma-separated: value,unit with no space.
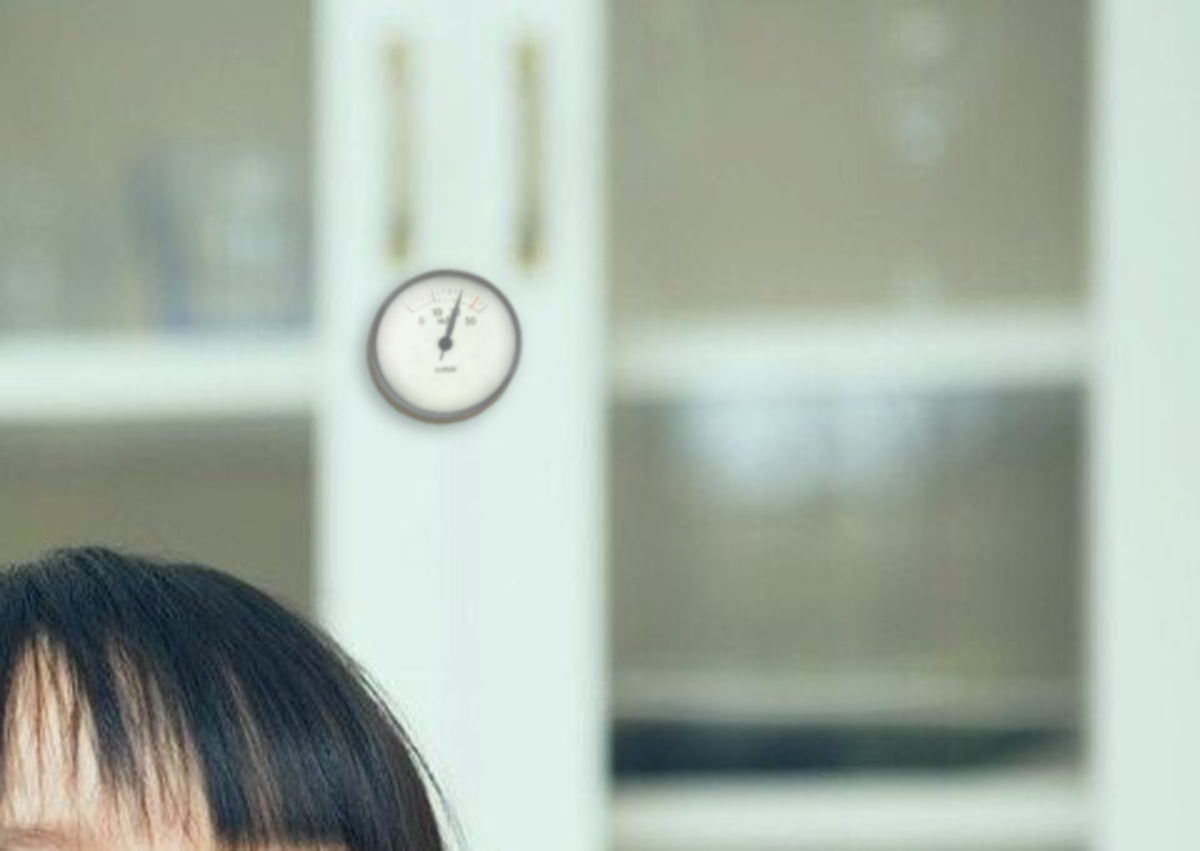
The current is 20,mA
